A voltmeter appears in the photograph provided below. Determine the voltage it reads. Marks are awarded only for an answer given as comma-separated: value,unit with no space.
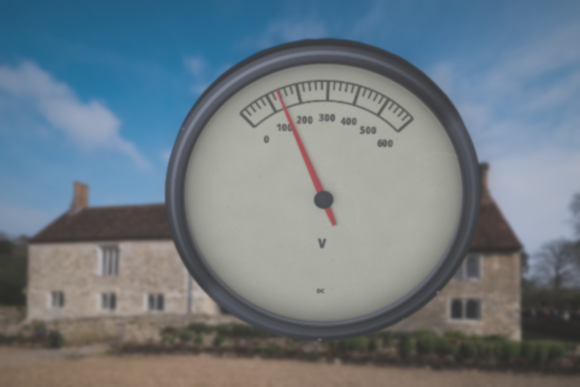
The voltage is 140,V
